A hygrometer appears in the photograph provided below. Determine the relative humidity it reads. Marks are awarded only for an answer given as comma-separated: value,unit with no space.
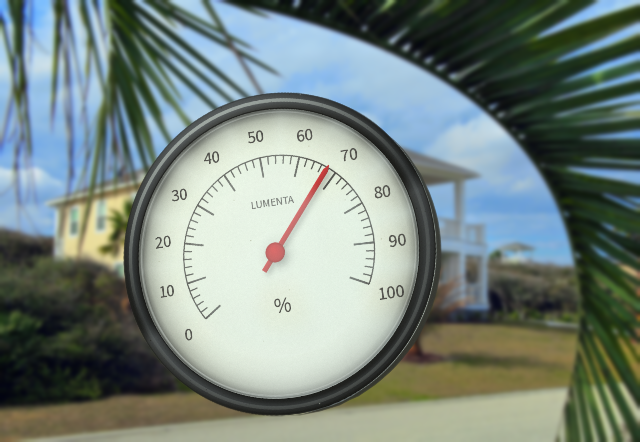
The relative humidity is 68,%
